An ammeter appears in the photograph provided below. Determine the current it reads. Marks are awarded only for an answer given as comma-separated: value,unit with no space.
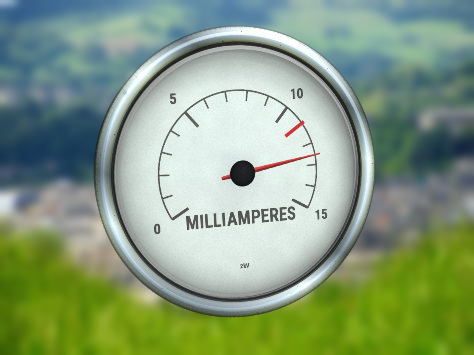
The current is 12.5,mA
